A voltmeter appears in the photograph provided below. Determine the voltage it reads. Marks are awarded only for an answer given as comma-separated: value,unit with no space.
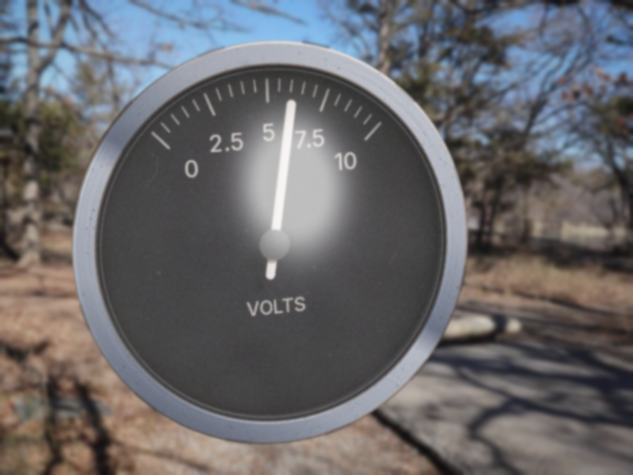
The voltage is 6,V
